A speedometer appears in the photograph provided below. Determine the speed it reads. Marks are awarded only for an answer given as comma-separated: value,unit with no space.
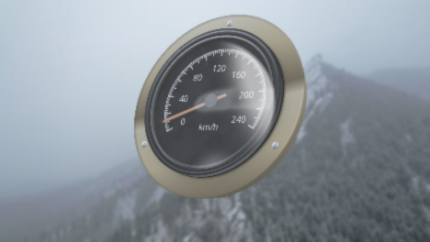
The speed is 10,km/h
